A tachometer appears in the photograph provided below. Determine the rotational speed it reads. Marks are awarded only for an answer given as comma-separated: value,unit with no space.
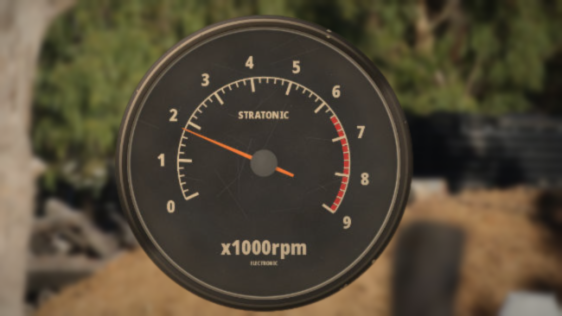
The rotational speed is 1800,rpm
